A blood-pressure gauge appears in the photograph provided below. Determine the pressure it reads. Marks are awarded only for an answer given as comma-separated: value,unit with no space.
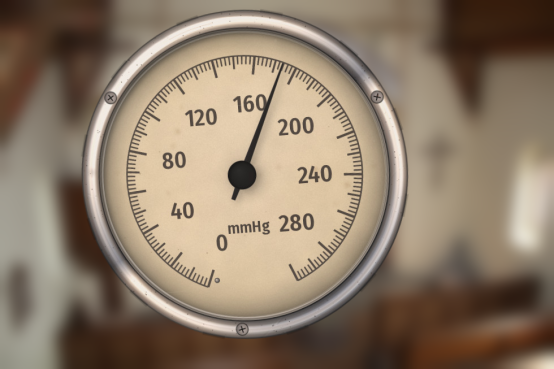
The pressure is 174,mmHg
